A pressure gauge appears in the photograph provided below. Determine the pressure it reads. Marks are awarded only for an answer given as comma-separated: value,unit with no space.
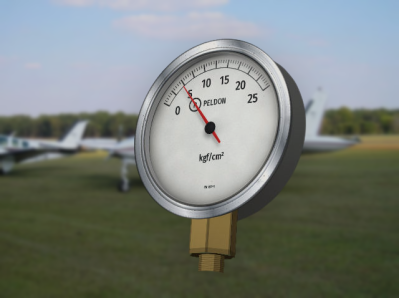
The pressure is 5,kg/cm²
